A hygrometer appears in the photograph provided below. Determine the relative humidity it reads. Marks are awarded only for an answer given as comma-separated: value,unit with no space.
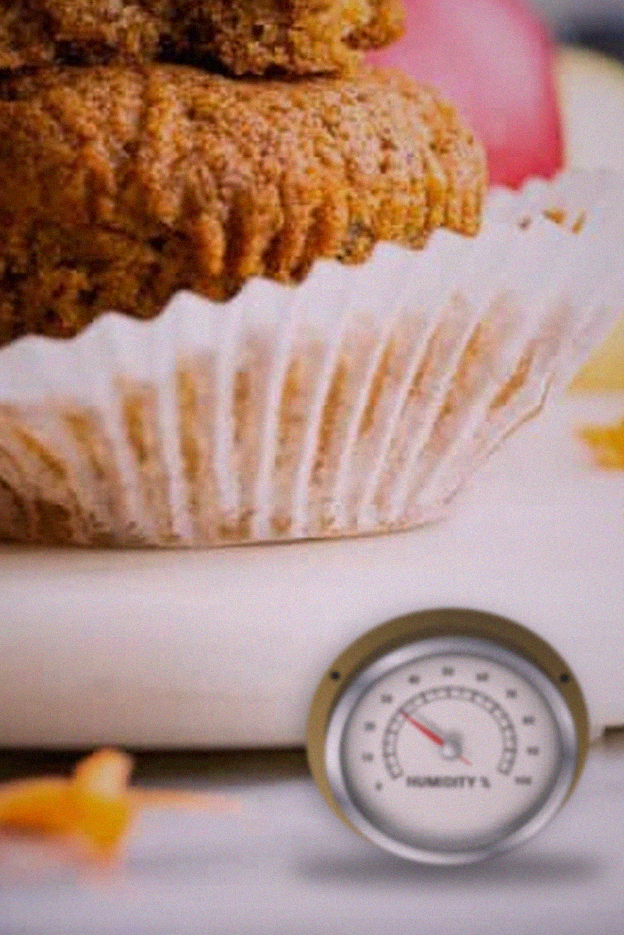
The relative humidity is 30,%
